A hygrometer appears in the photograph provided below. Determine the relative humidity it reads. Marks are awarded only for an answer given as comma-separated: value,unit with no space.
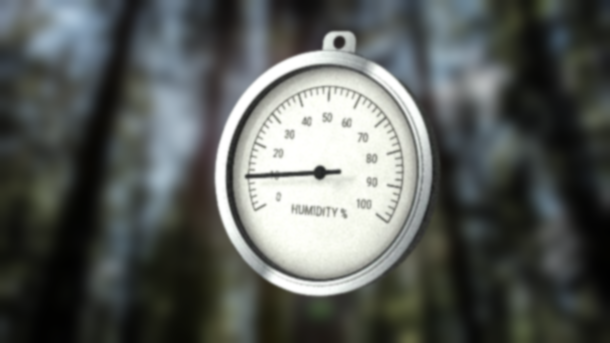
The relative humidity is 10,%
